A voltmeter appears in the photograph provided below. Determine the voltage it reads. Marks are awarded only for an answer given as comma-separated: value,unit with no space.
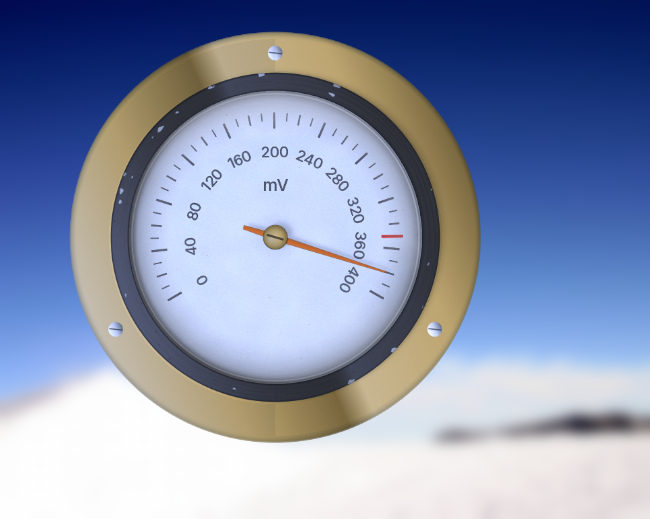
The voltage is 380,mV
